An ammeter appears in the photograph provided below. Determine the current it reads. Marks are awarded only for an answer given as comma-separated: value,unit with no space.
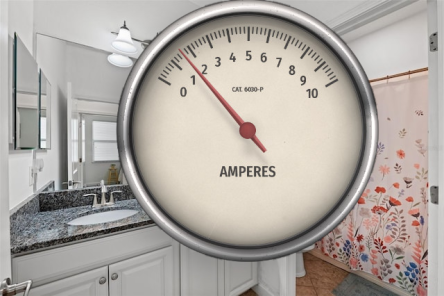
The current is 1.6,A
